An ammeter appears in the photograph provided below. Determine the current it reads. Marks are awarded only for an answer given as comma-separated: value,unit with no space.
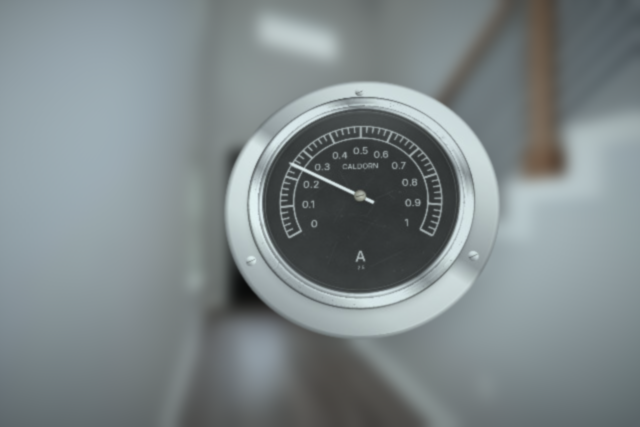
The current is 0.24,A
